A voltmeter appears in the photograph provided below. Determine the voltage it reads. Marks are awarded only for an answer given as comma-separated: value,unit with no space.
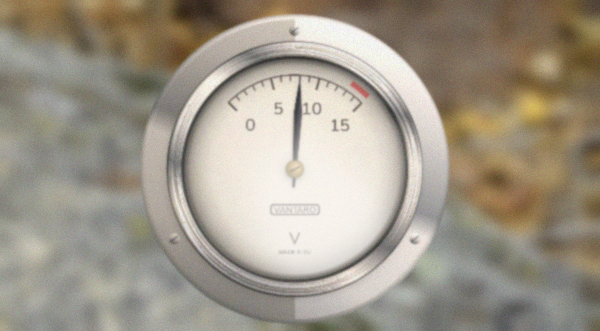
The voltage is 8,V
